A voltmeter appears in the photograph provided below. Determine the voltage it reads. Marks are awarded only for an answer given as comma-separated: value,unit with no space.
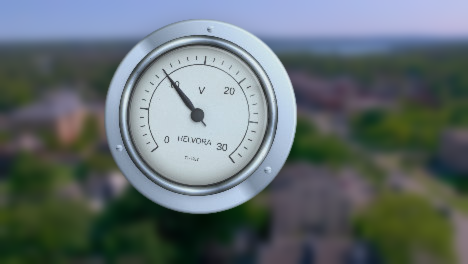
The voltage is 10,V
